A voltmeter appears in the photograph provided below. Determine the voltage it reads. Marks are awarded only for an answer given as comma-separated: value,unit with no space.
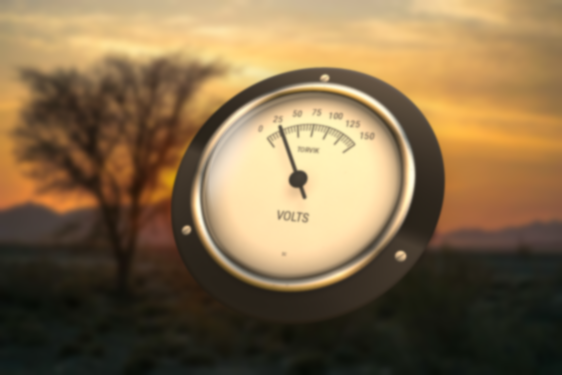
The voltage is 25,V
